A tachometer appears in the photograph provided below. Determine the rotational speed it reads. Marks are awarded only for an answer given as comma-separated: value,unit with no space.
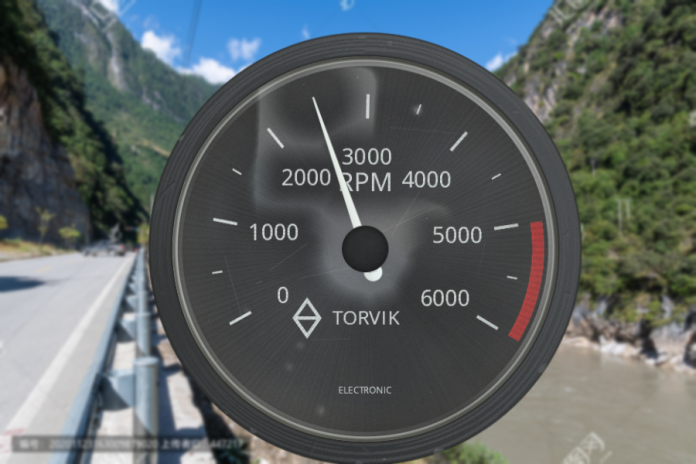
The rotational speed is 2500,rpm
